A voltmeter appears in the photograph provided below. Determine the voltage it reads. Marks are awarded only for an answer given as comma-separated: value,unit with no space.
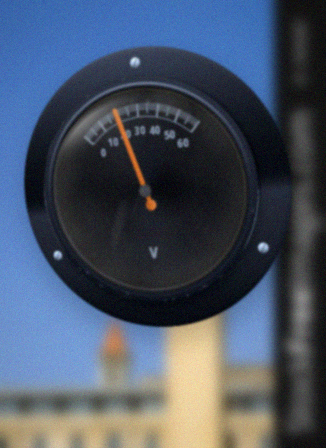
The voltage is 20,V
